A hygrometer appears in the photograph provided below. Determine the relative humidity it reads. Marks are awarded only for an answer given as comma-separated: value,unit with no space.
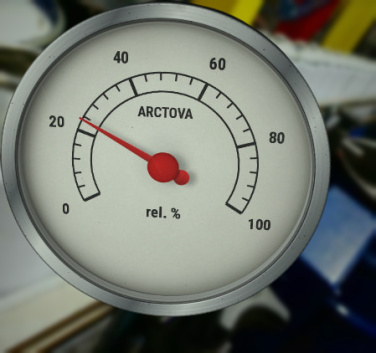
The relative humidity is 24,%
